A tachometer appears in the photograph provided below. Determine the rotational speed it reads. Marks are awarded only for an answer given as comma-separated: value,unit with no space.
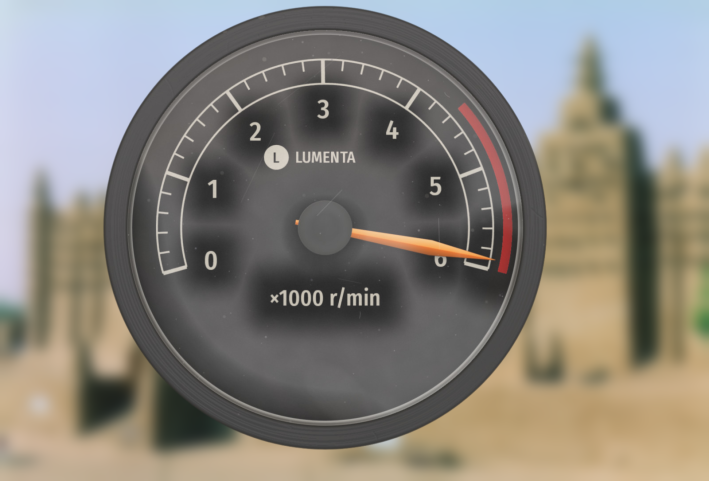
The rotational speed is 5900,rpm
